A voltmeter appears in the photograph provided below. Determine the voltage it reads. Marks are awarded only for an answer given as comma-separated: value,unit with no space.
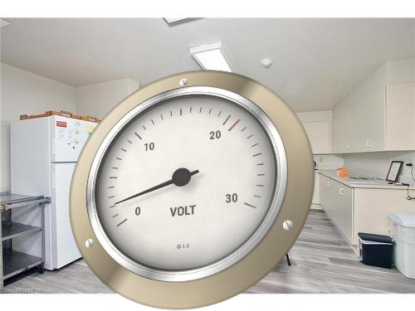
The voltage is 2,V
